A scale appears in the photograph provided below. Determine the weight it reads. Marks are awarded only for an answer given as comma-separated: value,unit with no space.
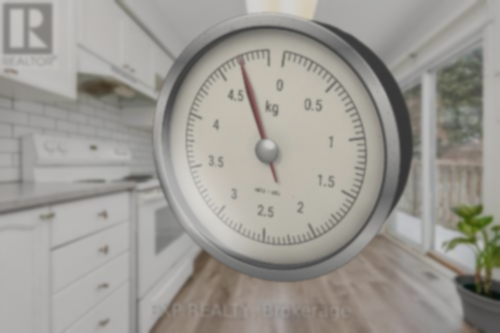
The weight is 4.75,kg
